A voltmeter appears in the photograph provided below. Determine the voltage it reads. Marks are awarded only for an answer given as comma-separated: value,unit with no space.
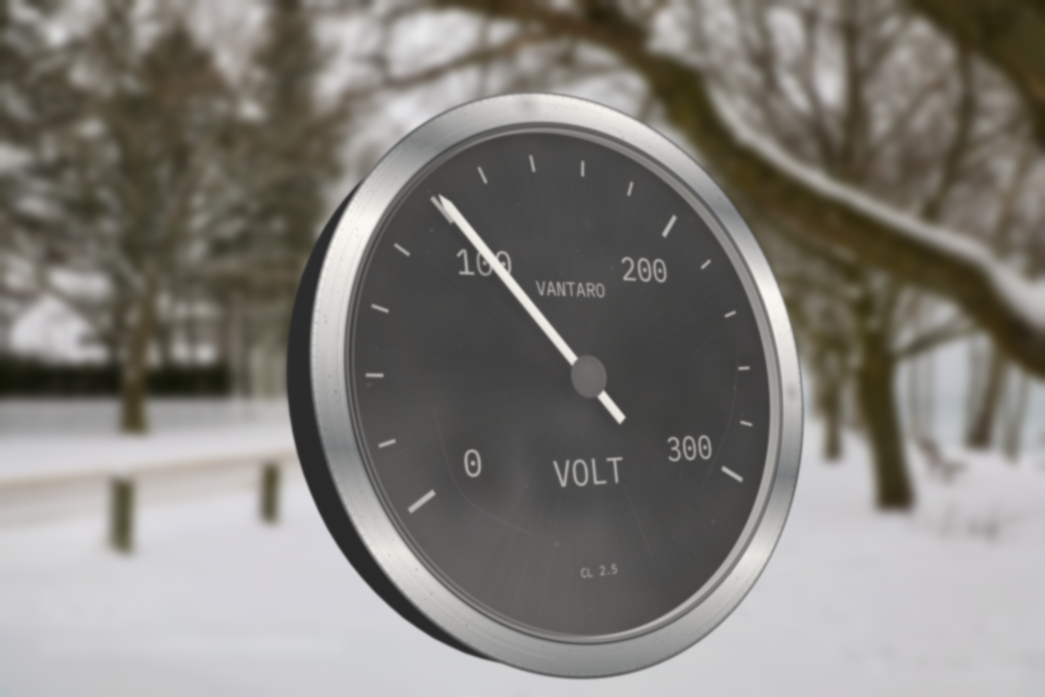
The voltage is 100,V
